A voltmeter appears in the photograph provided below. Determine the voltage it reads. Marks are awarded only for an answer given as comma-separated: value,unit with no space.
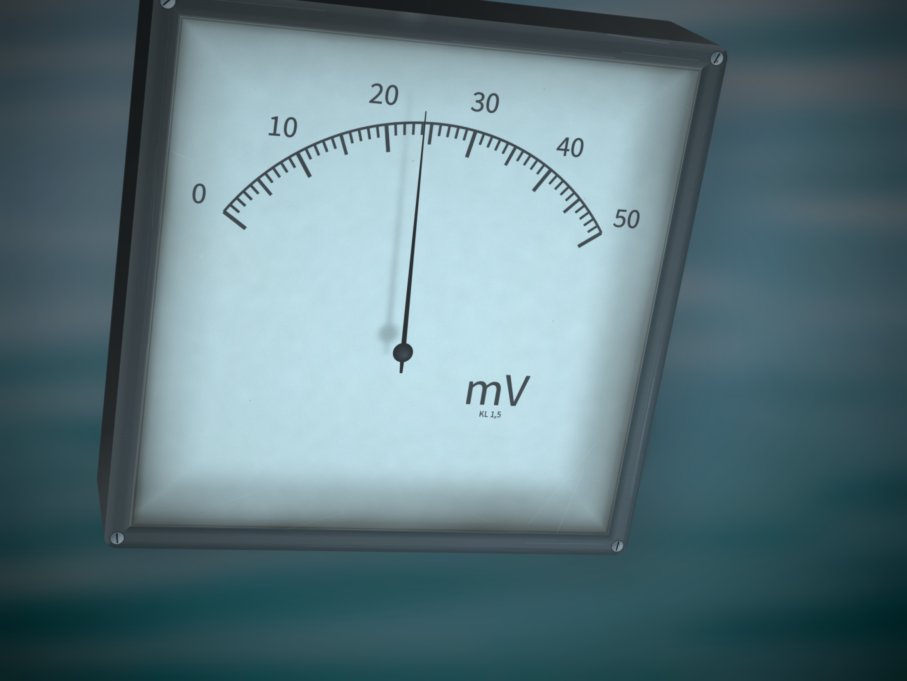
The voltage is 24,mV
